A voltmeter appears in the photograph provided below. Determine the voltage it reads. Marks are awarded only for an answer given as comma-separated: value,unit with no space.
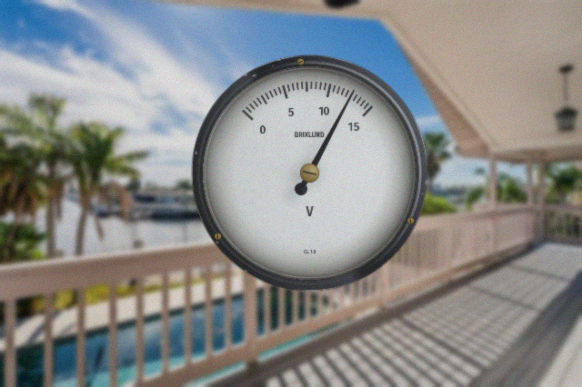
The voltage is 12.5,V
